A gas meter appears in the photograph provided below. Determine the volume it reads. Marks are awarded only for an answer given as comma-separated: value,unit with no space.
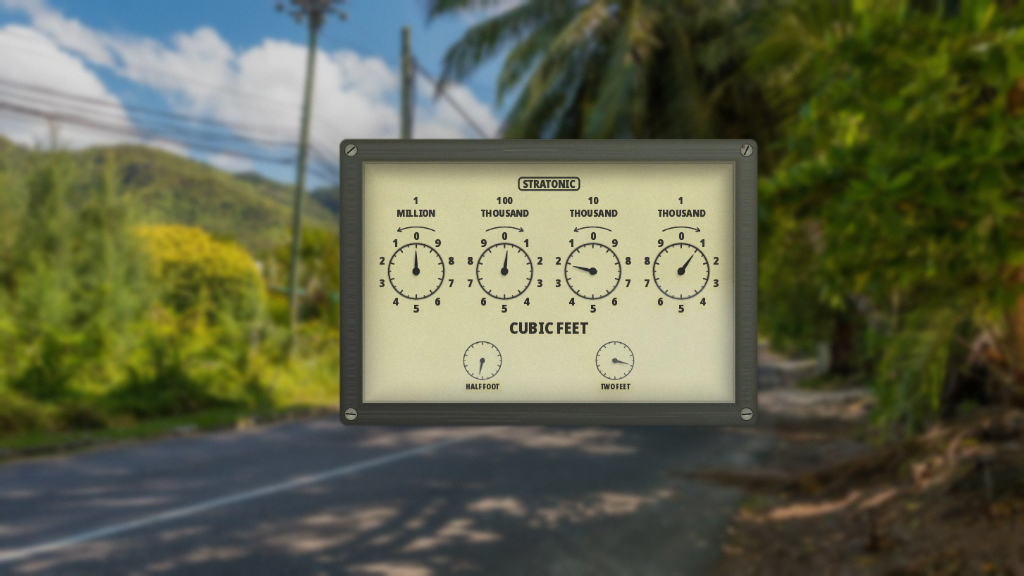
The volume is 2100,ft³
